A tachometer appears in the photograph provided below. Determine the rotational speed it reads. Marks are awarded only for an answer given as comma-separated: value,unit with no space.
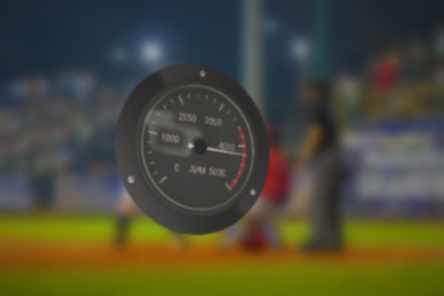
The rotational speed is 4200,rpm
